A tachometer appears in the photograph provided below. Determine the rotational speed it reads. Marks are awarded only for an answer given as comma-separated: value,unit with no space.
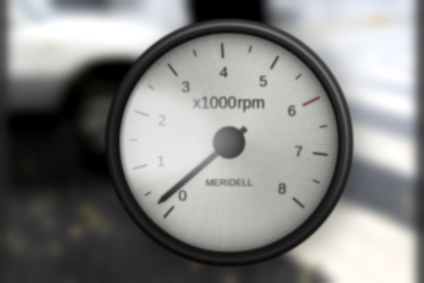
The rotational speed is 250,rpm
